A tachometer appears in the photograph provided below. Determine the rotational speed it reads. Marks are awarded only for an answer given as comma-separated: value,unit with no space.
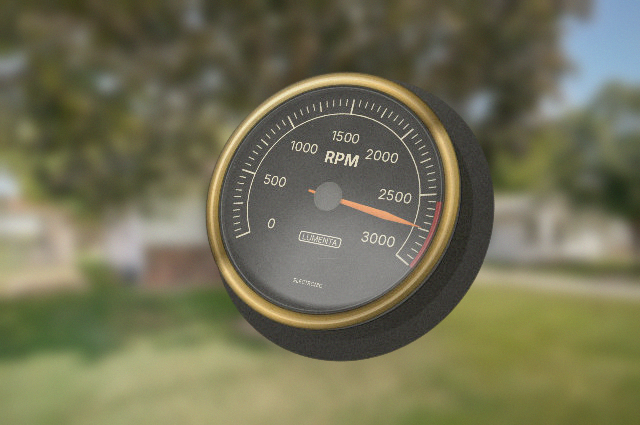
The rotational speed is 2750,rpm
